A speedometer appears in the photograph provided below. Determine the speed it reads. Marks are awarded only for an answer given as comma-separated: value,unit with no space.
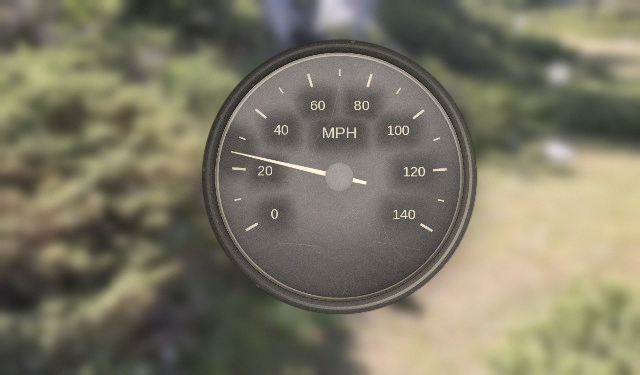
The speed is 25,mph
